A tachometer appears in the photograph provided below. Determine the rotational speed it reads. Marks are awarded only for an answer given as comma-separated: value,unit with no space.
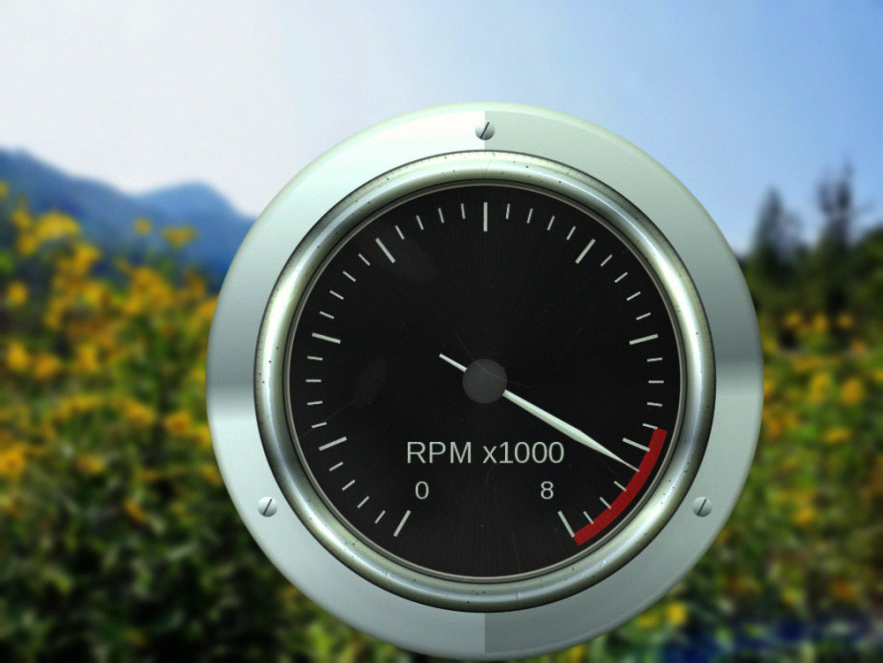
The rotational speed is 7200,rpm
